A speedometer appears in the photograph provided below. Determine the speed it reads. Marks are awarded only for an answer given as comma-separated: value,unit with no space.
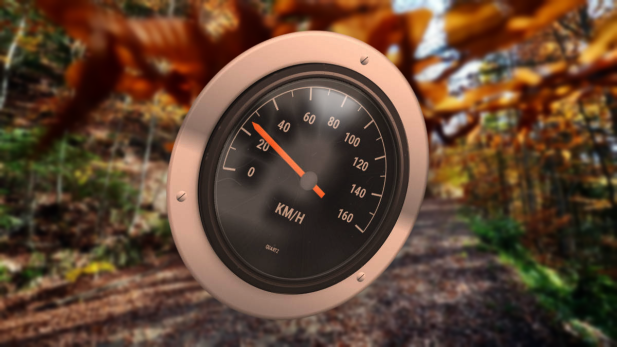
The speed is 25,km/h
